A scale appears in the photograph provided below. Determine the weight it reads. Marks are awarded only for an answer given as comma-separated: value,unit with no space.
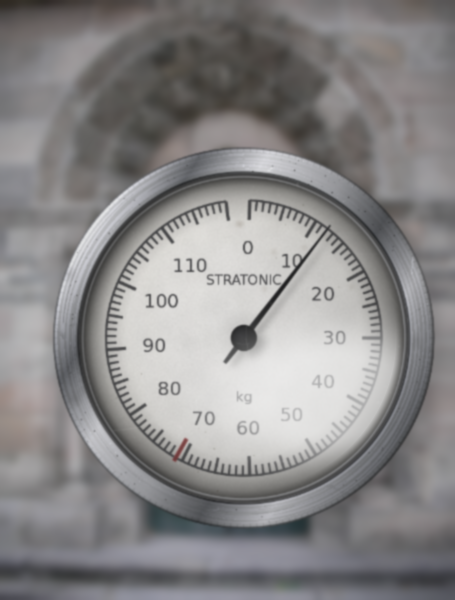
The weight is 12,kg
